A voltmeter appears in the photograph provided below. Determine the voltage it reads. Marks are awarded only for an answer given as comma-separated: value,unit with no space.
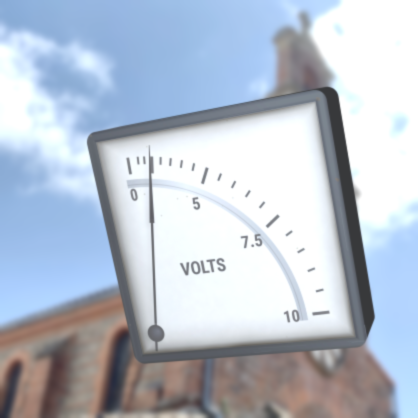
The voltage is 2.5,V
